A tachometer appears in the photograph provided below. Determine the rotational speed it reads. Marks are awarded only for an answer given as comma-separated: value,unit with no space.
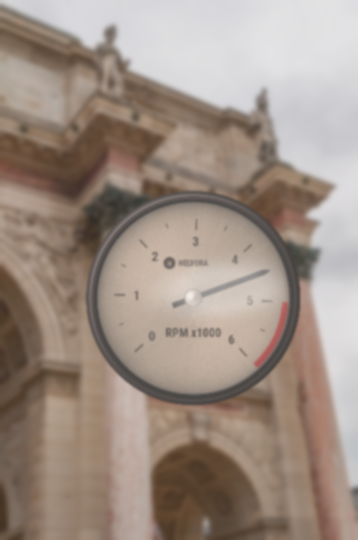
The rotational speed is 4500,rpm
